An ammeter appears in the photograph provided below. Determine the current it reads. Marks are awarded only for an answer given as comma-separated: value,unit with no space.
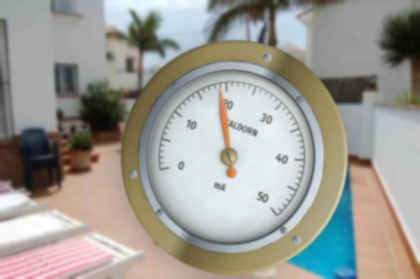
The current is 19,mA
